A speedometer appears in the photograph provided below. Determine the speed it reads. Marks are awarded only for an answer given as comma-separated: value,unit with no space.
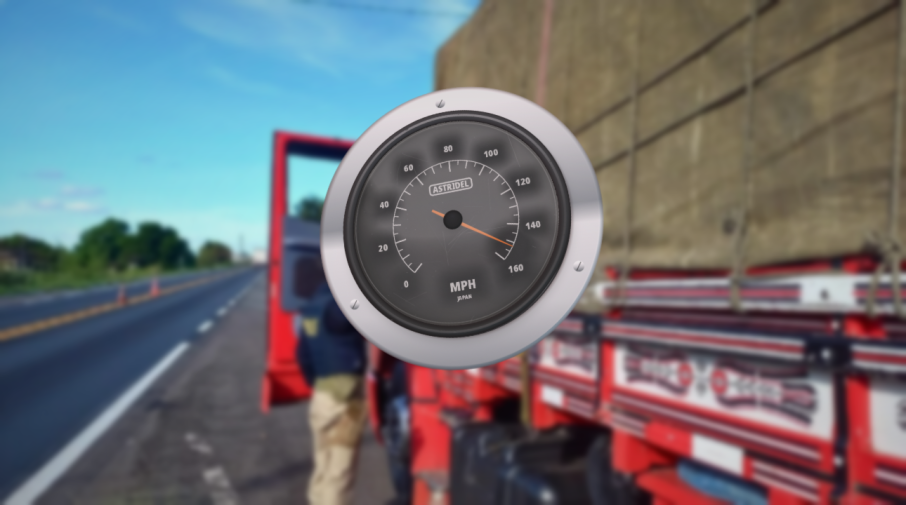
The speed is 152.5,mph
